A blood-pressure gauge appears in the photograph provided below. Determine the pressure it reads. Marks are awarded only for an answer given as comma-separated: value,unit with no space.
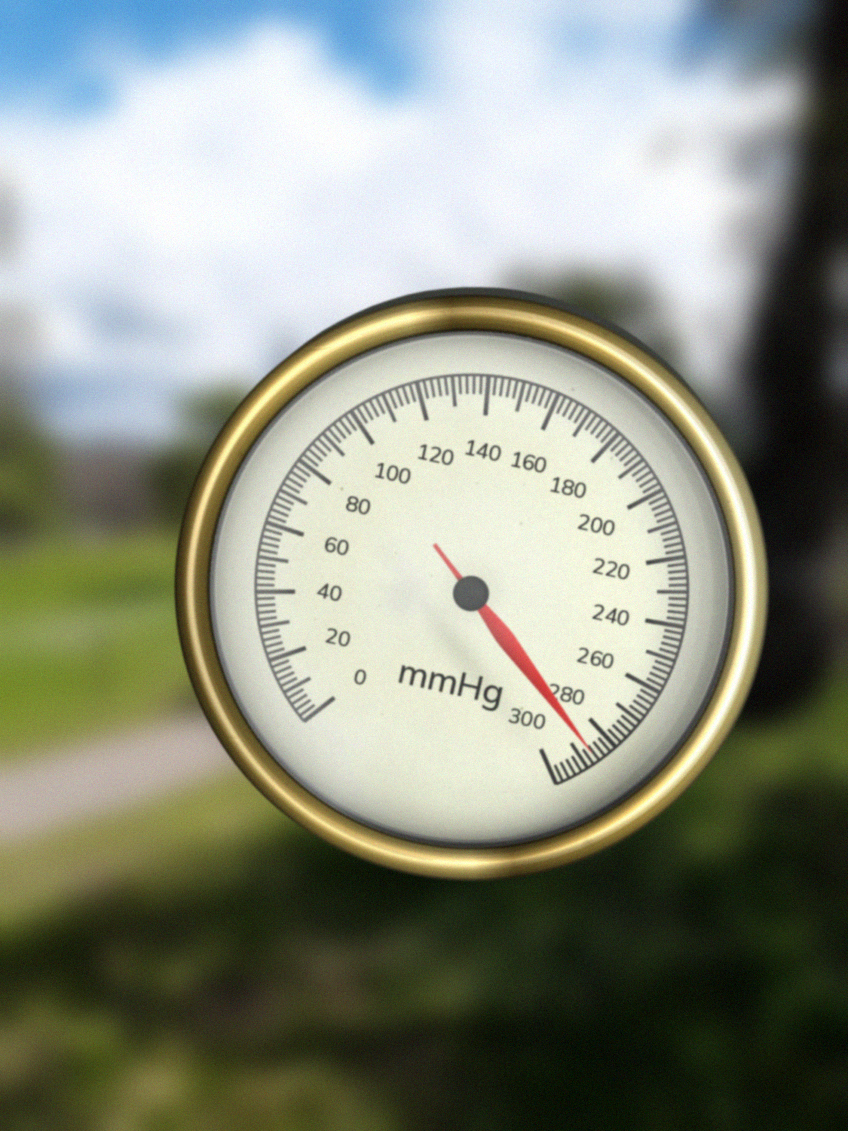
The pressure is 286,mmHg
